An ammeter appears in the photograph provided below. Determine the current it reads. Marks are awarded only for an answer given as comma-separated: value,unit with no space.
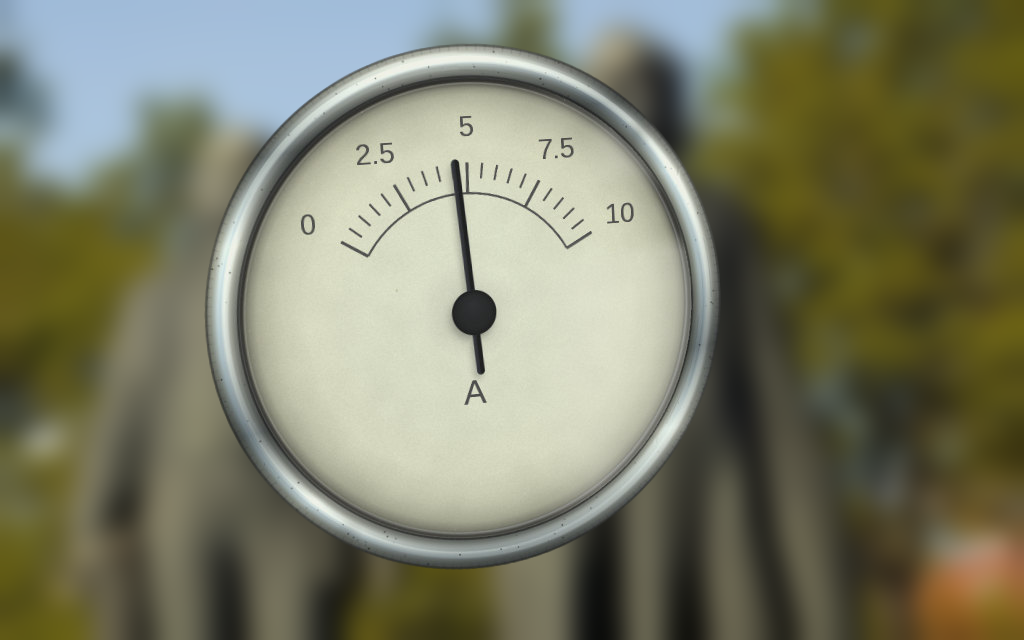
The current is 4.5,A
